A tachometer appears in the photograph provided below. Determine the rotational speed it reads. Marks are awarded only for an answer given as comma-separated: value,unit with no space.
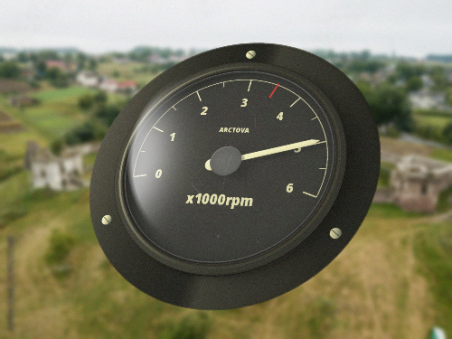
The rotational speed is 5000,rpm
